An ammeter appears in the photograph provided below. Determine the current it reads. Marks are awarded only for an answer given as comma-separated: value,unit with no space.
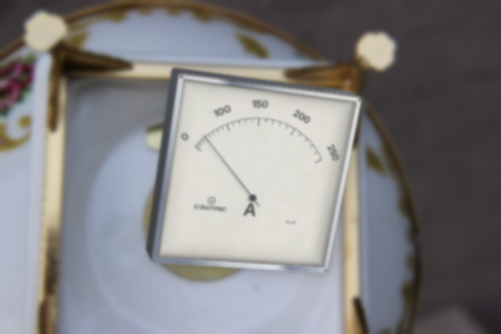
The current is 50,A
